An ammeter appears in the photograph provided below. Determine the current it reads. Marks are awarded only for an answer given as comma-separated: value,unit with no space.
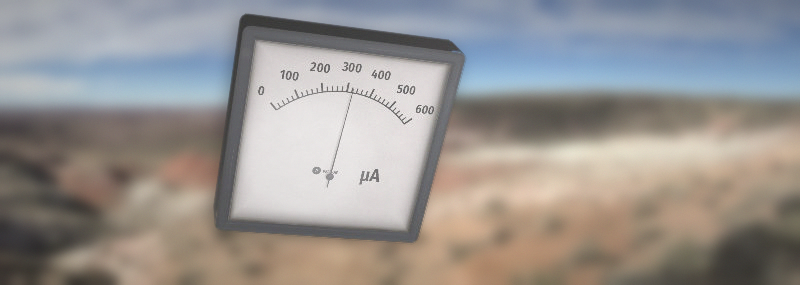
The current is 320,µA
